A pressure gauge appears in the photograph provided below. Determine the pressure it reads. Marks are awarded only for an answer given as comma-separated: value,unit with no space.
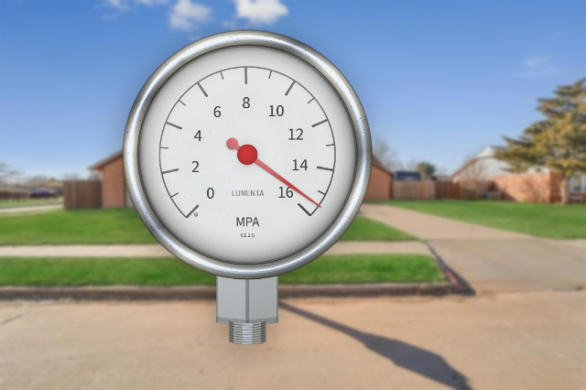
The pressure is 15.5,MPa
